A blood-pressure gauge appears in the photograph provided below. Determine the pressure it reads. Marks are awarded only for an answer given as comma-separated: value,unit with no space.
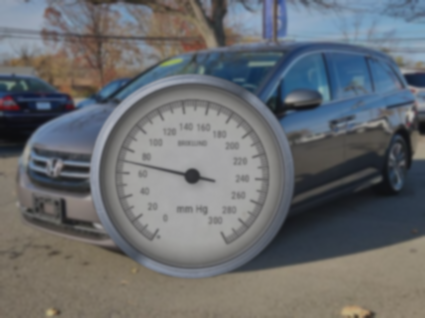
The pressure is 70,mmHg
